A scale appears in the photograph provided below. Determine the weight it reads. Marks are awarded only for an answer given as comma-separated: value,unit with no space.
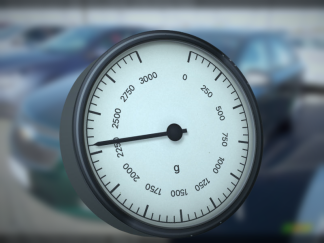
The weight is 2300,g
